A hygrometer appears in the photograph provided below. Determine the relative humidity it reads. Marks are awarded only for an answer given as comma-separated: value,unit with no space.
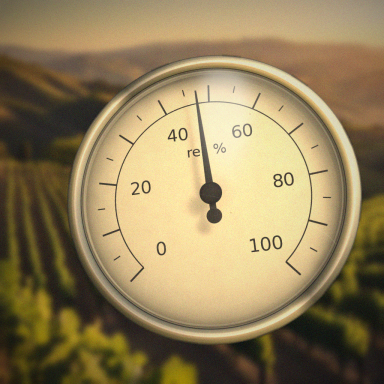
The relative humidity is 47.5,%
